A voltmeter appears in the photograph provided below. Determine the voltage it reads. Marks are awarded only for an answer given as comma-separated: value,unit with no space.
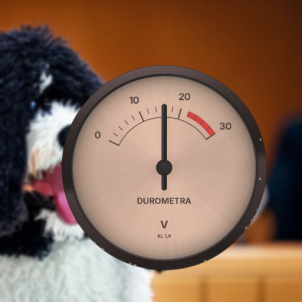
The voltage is 16,V
